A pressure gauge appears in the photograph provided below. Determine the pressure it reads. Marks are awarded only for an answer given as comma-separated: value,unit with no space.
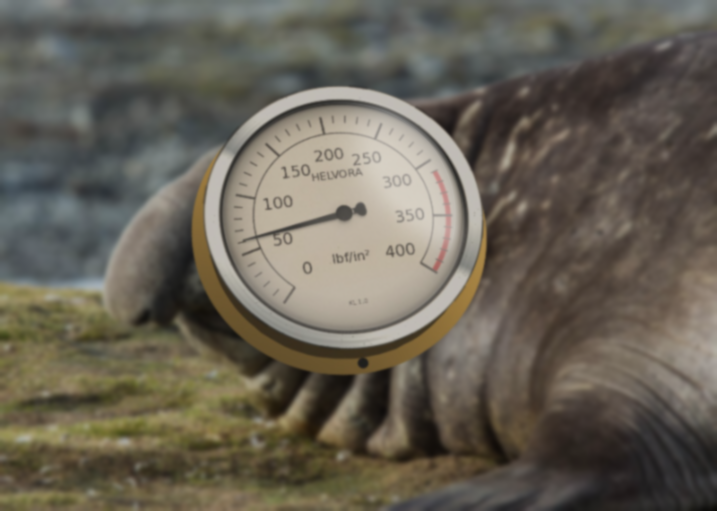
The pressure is 60,psi
